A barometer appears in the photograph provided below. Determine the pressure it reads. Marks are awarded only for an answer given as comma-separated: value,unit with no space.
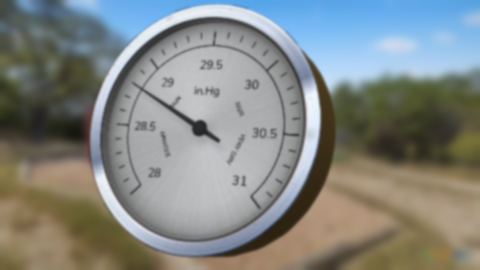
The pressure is 28.8,inHg
